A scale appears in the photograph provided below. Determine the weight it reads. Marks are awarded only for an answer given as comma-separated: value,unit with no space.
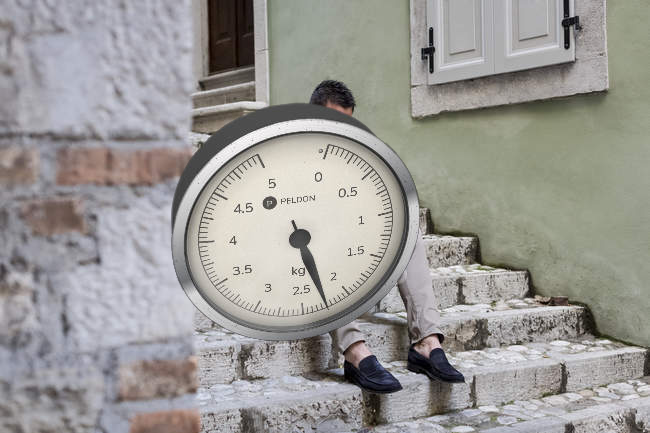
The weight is 2.25,kg
